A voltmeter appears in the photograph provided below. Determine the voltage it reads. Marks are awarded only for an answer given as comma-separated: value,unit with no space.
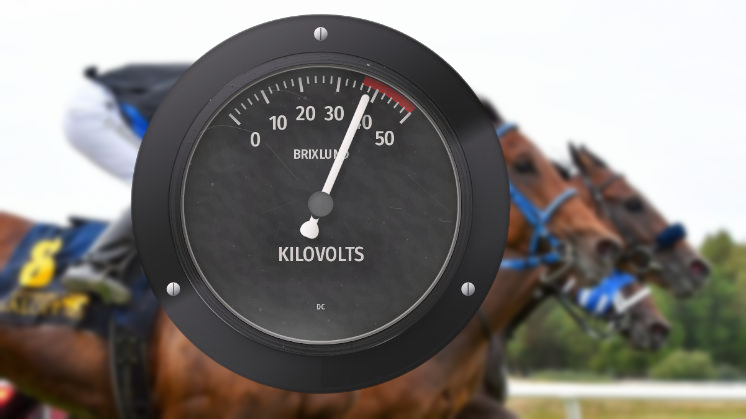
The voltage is 38,kV
